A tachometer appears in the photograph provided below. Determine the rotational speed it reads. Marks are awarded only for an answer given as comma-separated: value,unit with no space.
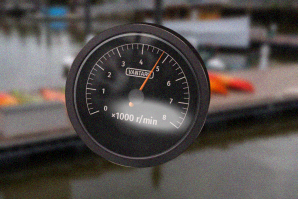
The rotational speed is 4800,rpm
